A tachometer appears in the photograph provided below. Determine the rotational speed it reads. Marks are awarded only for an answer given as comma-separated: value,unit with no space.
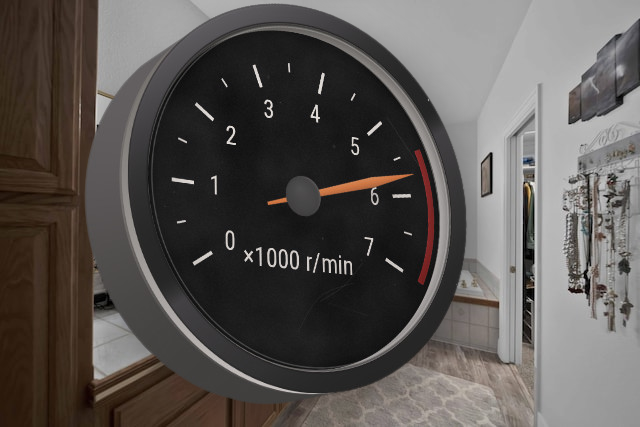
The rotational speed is 5750,rpm
